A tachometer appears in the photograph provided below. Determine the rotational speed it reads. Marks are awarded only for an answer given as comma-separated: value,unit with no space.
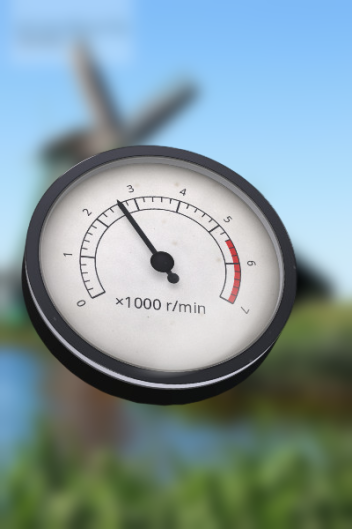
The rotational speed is 2600,rpm
